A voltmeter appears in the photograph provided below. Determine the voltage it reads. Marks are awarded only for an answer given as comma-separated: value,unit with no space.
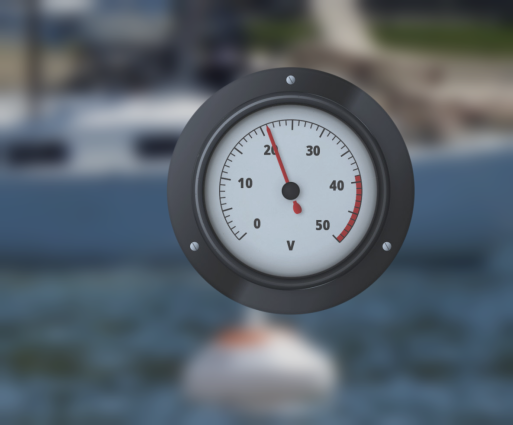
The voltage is 21,V
